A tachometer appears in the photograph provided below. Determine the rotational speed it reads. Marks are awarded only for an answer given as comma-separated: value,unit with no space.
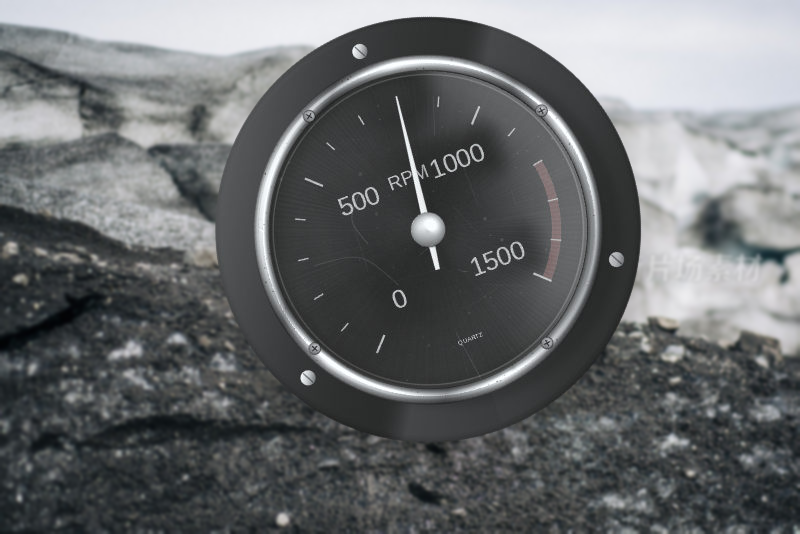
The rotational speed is 800,rpm
